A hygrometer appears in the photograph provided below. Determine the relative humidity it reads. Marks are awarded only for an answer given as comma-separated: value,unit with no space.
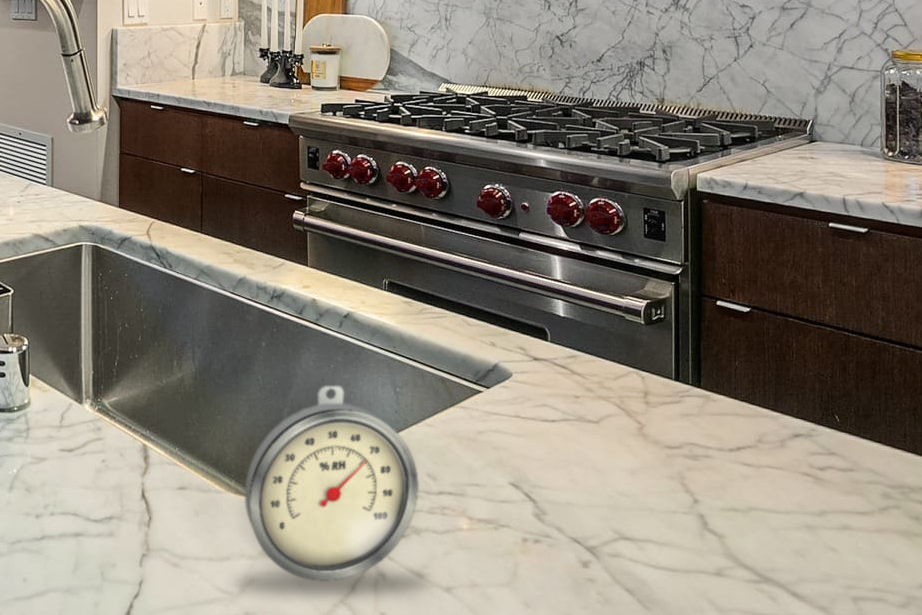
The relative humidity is 70,%
